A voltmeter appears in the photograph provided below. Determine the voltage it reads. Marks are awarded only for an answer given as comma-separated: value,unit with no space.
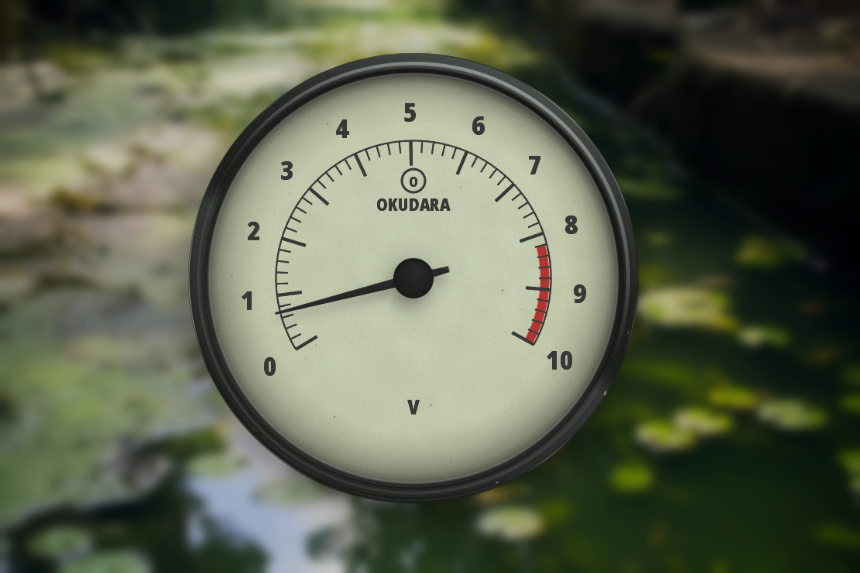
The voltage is 0.7,V
